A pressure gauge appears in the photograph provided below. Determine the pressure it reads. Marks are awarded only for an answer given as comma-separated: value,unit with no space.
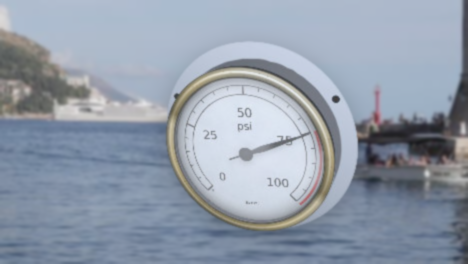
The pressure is 75,psi
